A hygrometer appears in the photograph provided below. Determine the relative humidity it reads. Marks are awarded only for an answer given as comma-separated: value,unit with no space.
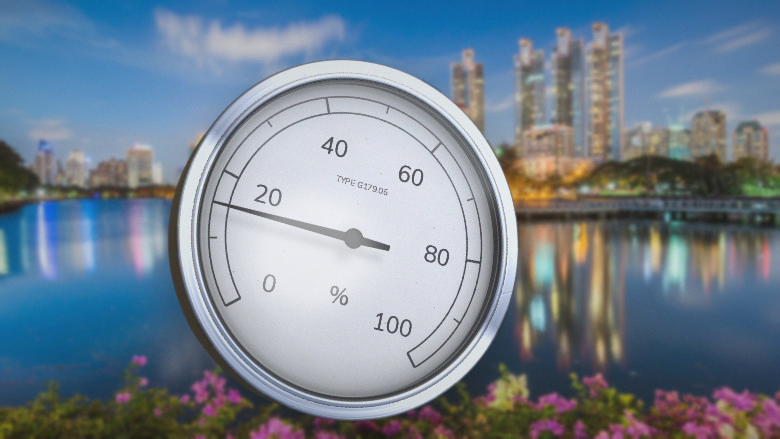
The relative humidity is 15,%
